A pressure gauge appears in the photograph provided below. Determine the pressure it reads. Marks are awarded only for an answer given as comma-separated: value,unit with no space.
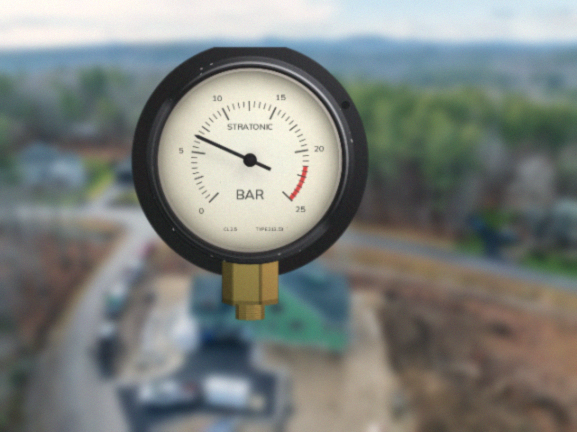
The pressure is 6.5,bar
